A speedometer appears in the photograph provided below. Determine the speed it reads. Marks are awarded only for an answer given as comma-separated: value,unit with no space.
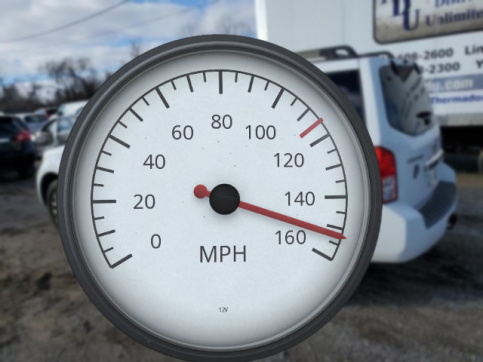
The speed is 152.5,mph
